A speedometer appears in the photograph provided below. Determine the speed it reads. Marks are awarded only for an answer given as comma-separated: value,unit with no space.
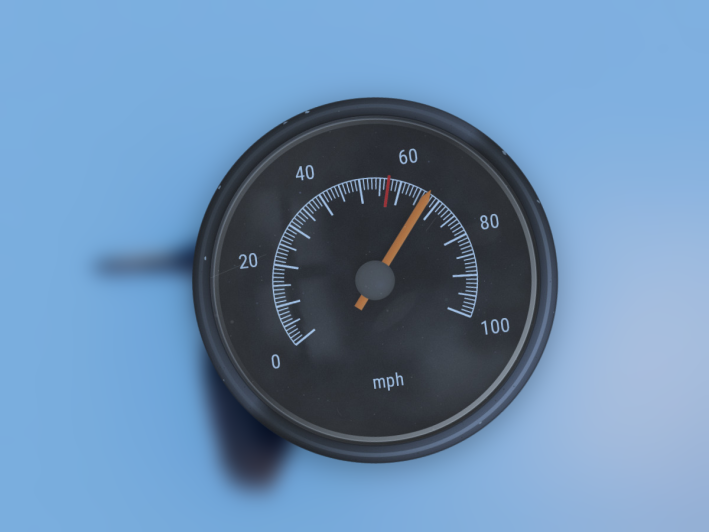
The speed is 67,mph
